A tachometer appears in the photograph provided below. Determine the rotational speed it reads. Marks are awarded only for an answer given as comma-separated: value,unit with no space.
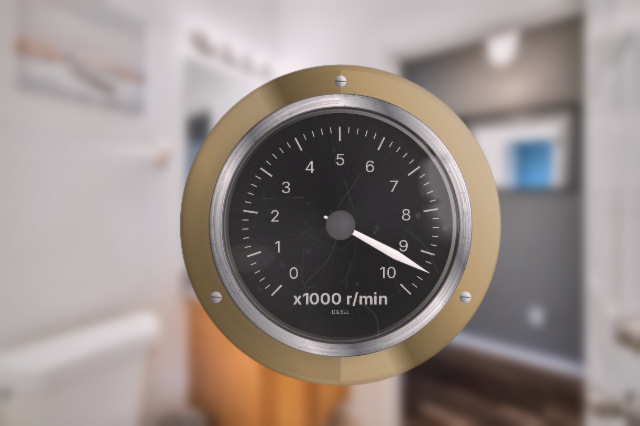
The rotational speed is 9400,rpm
